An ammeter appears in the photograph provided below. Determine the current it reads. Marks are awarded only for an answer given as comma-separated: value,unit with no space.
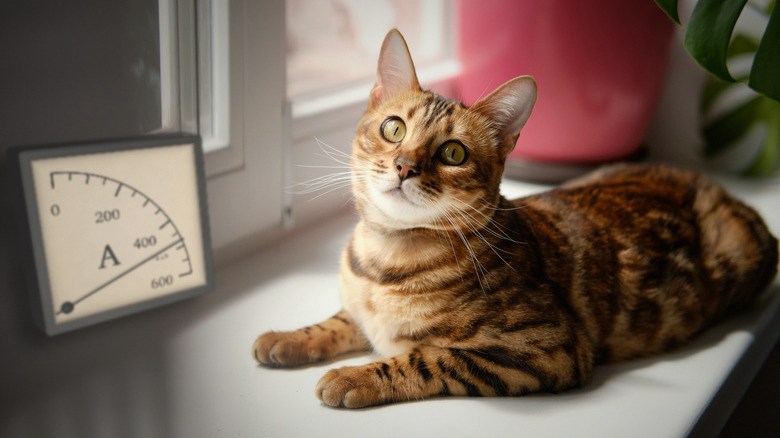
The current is 475,A
